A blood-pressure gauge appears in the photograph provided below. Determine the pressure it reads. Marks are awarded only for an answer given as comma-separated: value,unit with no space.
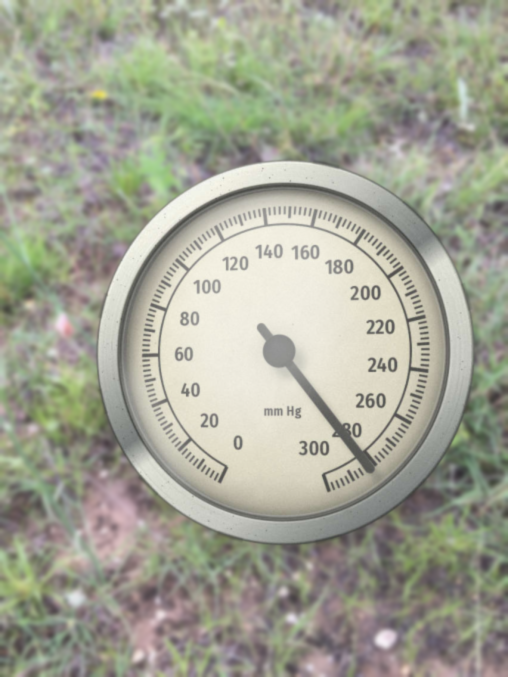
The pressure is 282,mmHg
